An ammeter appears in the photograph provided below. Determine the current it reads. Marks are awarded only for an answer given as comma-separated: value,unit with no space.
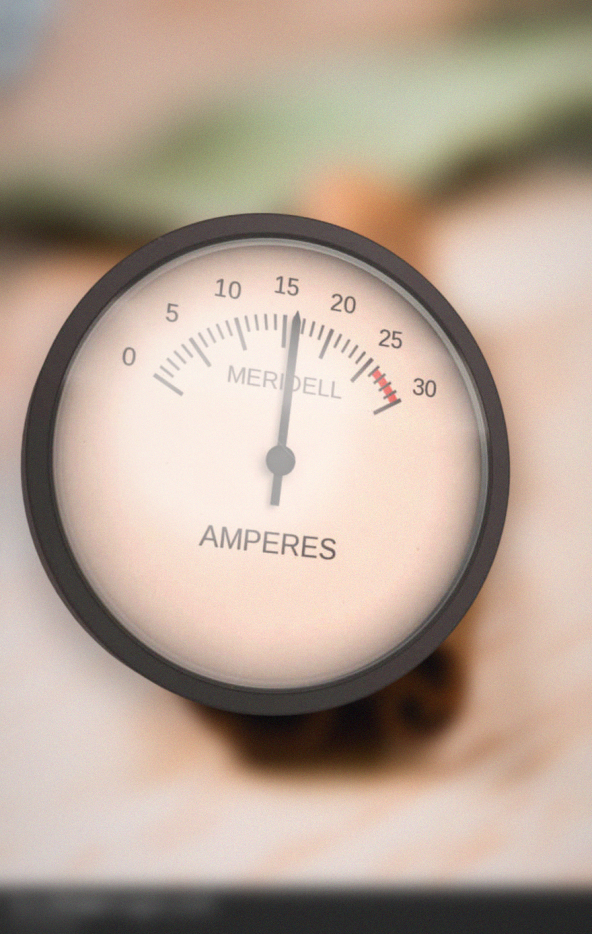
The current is 16,A
